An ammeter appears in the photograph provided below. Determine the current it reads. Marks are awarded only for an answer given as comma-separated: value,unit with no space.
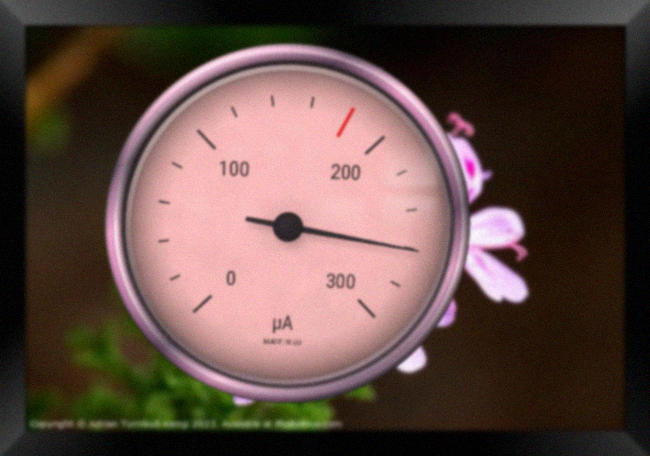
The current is 260,µA
